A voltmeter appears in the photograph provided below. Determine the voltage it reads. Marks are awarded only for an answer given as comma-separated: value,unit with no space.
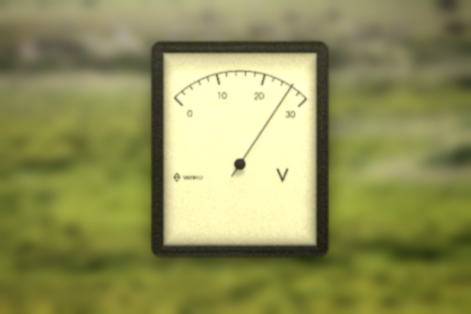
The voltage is 26,V
